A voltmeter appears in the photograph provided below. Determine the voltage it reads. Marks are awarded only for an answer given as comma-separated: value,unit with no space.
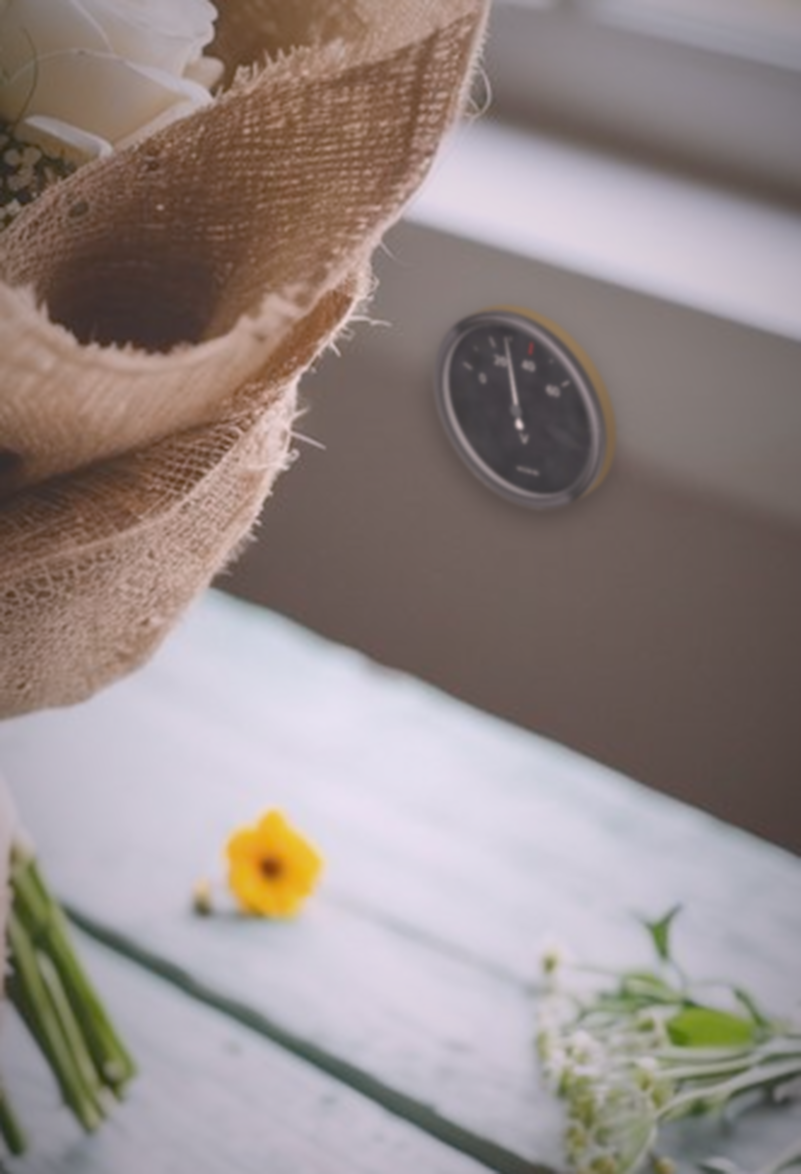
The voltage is 30,V
